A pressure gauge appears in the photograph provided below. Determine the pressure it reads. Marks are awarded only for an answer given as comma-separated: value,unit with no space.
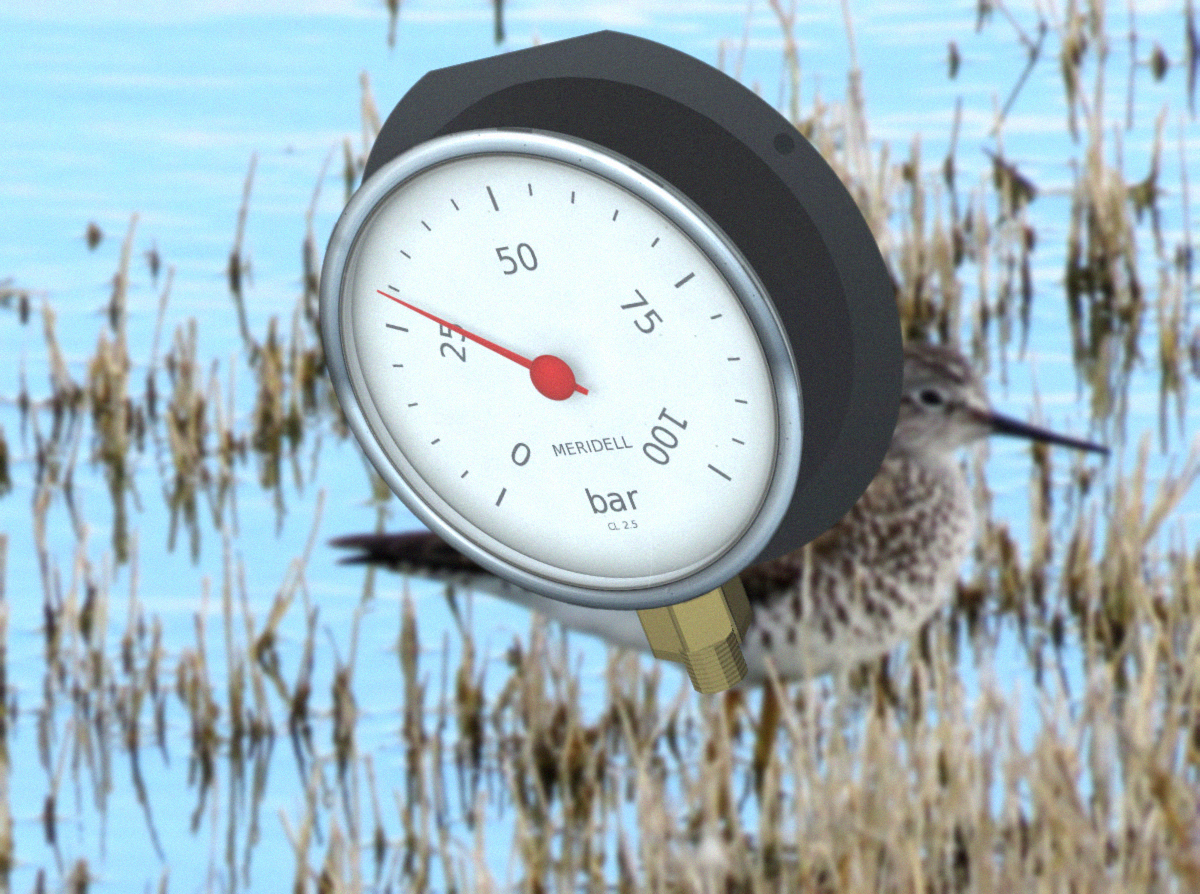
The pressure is 30,bar
